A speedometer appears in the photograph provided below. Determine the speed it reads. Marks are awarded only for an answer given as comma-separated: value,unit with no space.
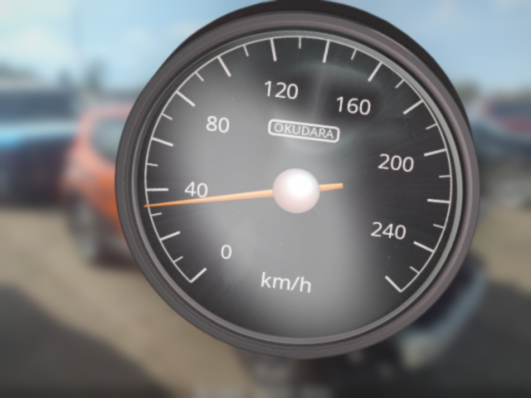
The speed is 35,km/h
